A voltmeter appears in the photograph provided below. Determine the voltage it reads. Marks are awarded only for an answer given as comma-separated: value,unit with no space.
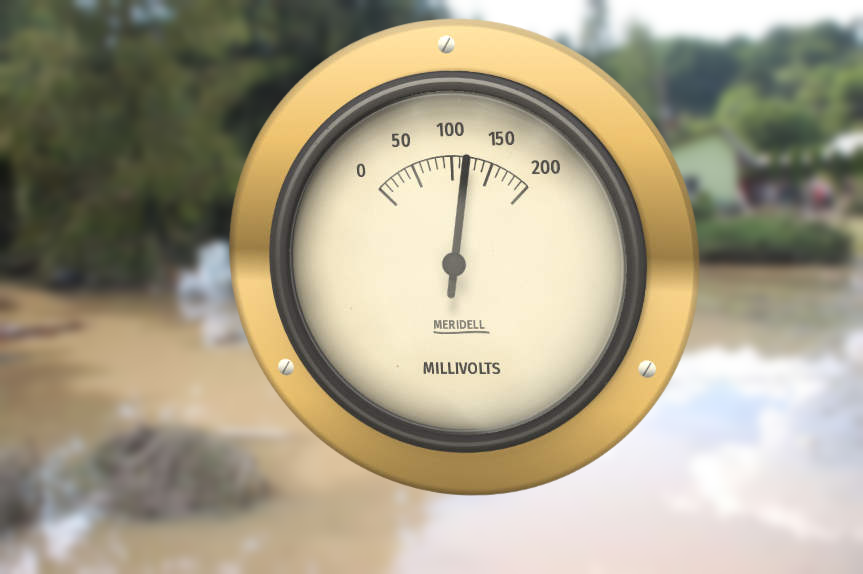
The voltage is 120,mV
